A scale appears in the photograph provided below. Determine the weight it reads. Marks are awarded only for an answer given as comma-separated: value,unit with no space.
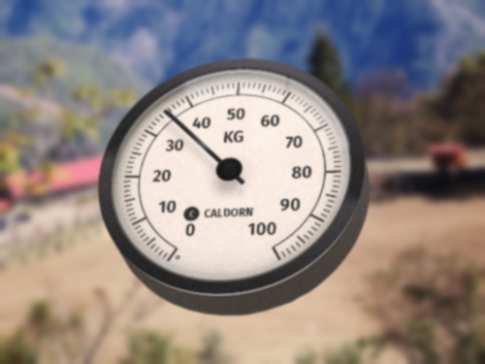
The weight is 35,kg
